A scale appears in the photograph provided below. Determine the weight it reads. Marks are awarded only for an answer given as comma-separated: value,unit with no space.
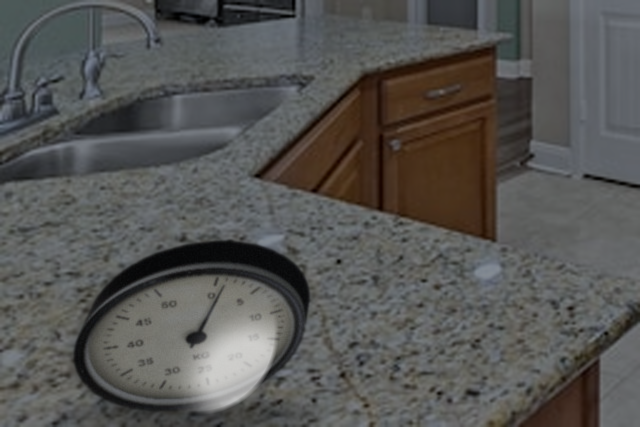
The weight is 1,kg
